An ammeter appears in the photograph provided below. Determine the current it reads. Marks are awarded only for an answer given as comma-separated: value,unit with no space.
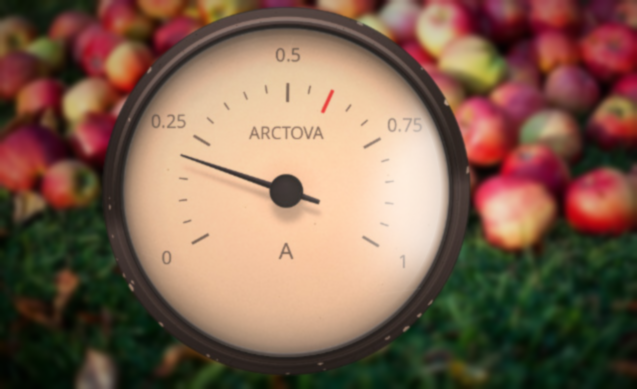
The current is 0.2,A
